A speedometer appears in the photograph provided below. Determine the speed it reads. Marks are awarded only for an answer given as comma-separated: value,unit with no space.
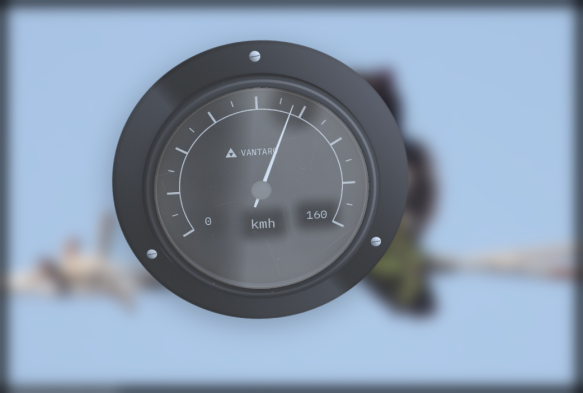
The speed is 95,km/h
